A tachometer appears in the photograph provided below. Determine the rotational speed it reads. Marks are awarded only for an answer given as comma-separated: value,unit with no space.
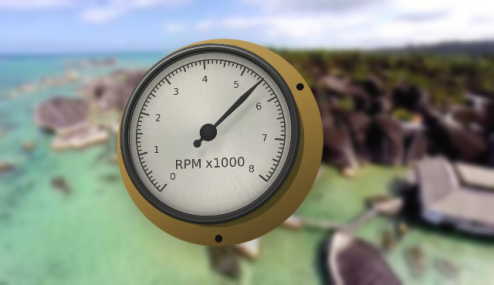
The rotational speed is 5500,rpm
